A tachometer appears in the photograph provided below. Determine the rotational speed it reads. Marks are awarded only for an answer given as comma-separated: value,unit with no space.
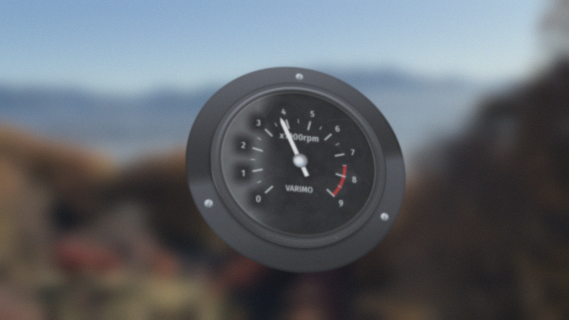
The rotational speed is 3750,rpm
